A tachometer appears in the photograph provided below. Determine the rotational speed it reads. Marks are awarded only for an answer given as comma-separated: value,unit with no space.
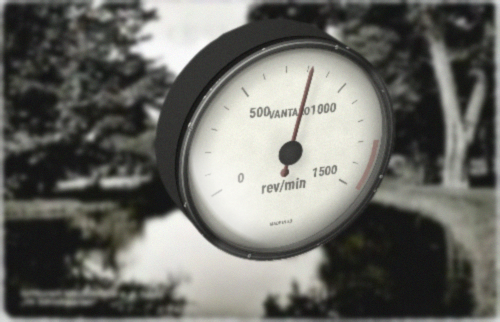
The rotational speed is 800,rpm
